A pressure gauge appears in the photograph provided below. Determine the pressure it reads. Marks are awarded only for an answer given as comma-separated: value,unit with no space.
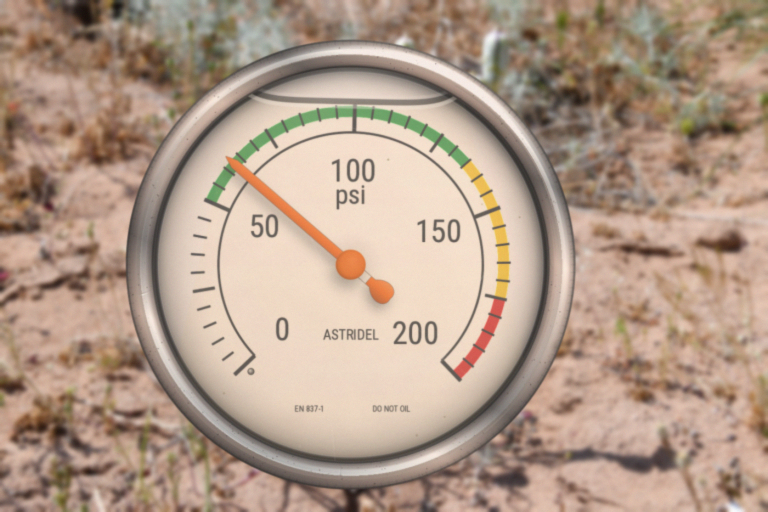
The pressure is 62.5,psi
